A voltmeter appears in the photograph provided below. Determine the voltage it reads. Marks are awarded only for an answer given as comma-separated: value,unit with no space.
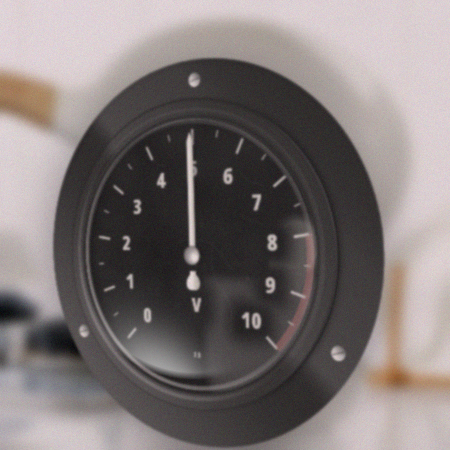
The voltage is 5,V
